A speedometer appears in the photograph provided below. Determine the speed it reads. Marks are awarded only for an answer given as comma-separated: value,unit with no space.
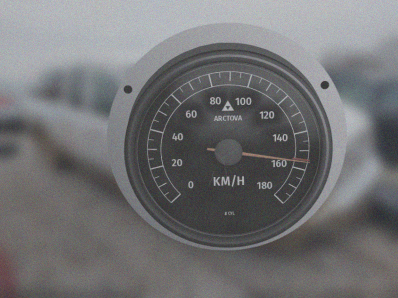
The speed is 155,km/h
